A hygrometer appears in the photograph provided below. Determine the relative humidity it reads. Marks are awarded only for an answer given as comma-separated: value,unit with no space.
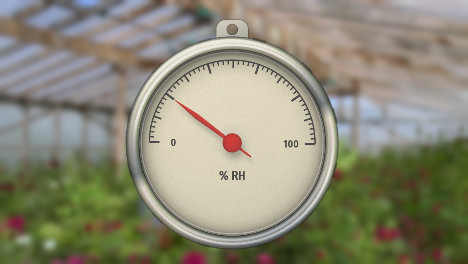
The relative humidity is 20,%
